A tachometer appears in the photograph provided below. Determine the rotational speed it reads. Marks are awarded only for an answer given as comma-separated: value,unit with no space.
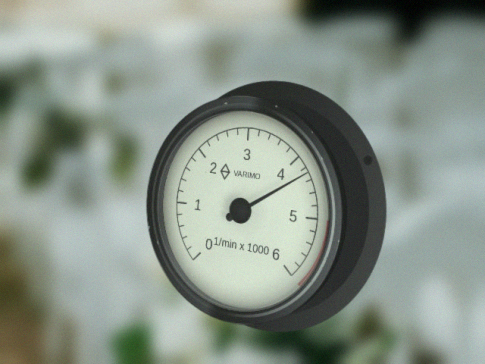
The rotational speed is 4300,rpm
